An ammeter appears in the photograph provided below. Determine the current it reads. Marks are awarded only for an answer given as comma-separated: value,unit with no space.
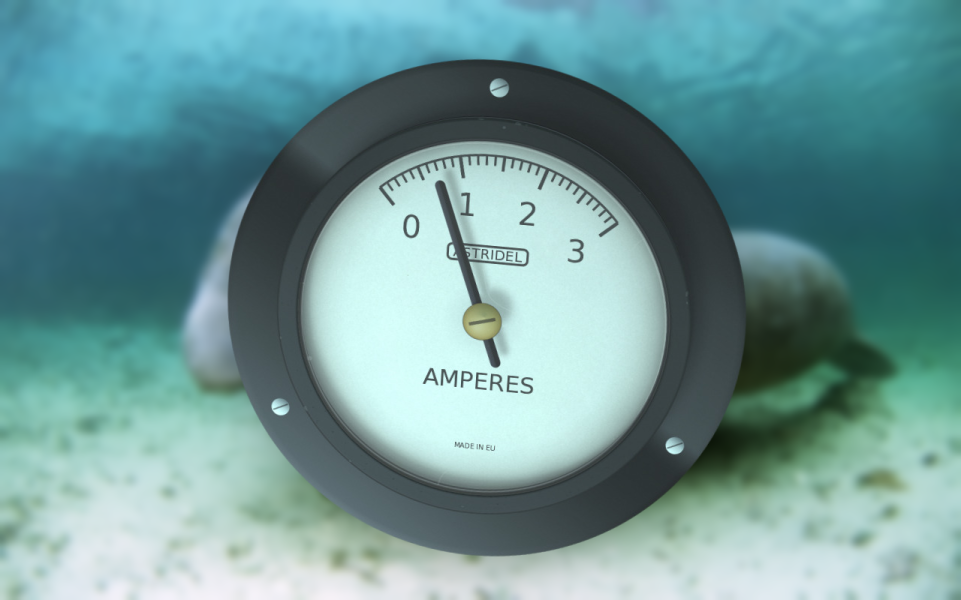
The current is 0.7,A
